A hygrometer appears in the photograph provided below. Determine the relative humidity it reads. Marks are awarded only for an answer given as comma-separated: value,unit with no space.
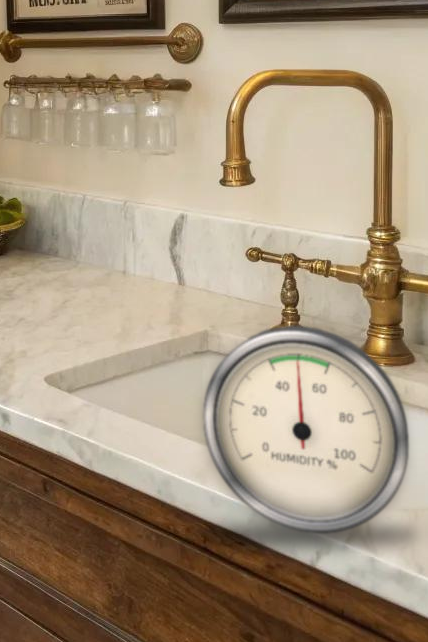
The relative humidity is 50,%
